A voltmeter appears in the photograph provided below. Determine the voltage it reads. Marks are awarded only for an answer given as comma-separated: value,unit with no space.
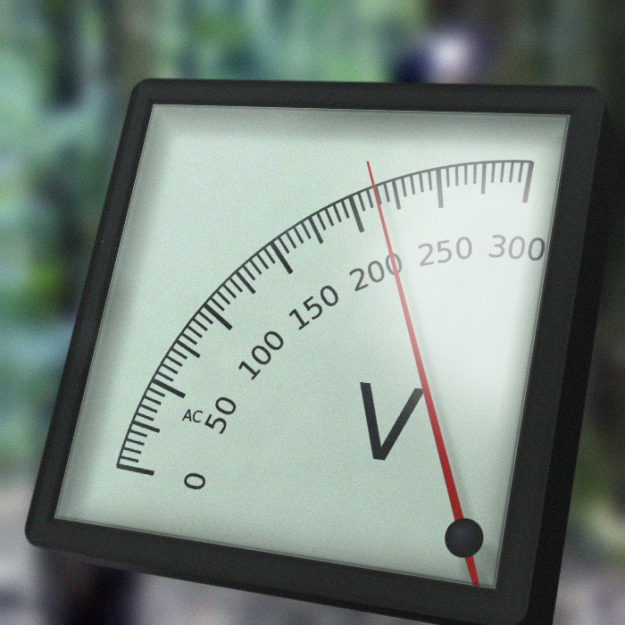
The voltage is 215,V
